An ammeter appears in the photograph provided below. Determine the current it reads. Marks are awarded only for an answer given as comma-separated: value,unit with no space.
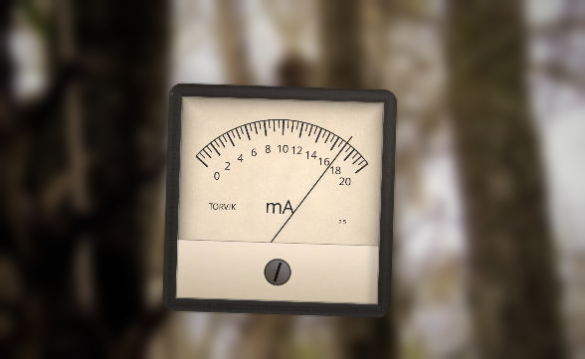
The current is 17,mA
